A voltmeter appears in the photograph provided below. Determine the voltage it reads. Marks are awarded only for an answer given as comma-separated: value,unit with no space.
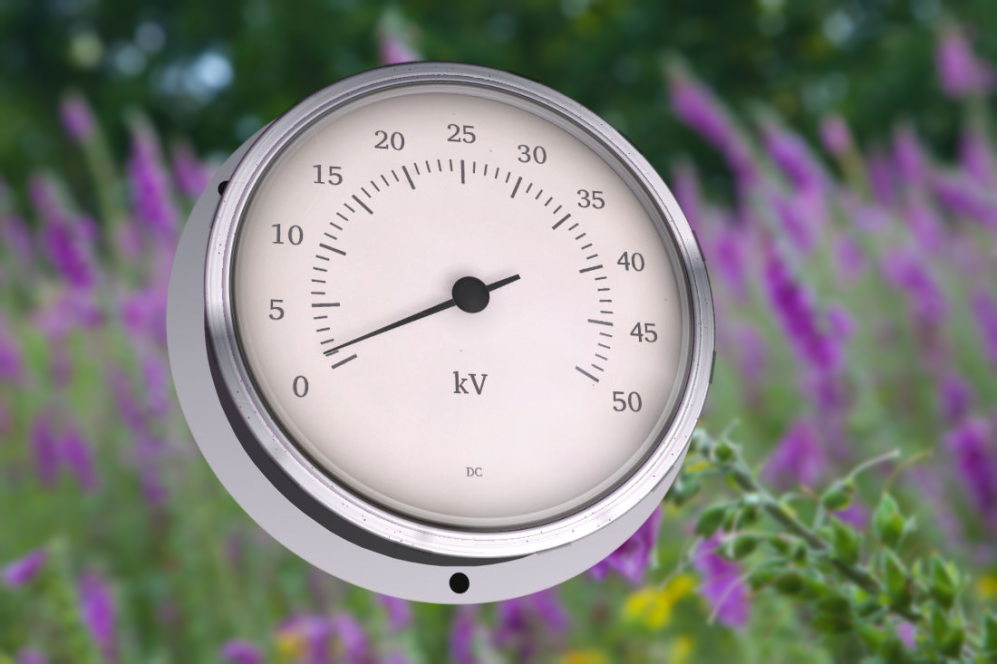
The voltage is 1,kV
